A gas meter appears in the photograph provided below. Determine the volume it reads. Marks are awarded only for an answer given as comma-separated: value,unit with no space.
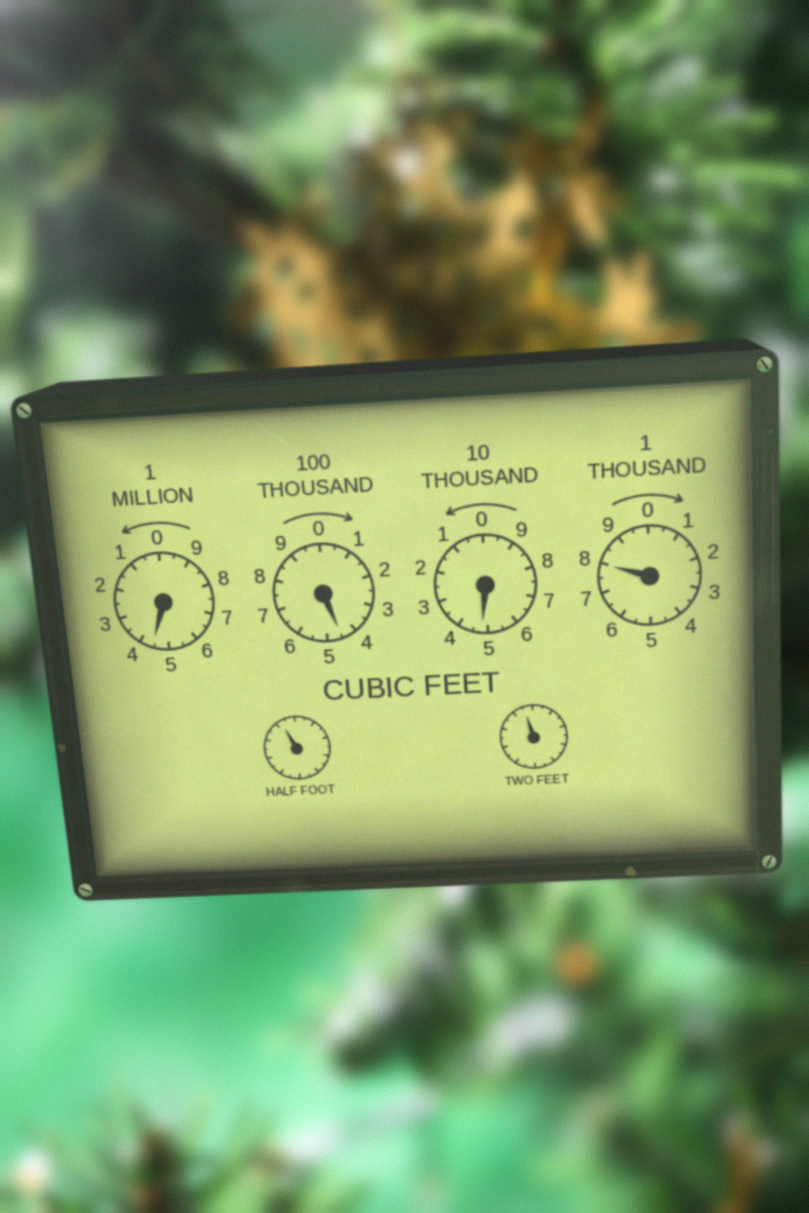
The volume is 444800,ft³
